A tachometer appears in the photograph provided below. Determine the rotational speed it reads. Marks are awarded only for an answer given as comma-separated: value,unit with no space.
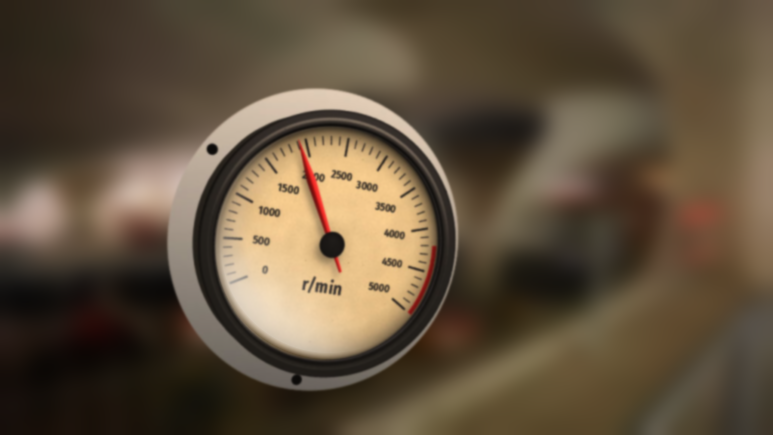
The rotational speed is 1900,rpm
